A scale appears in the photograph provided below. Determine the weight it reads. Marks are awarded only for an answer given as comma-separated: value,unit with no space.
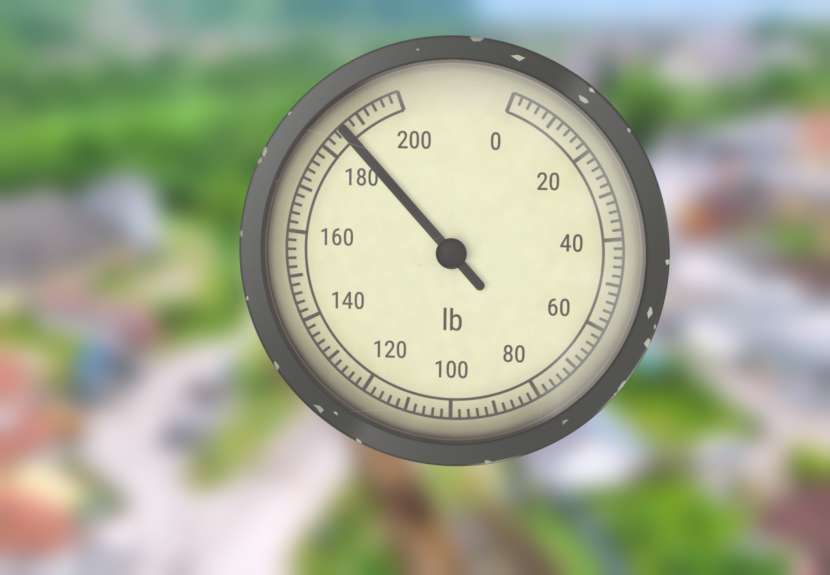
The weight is 186,lb
